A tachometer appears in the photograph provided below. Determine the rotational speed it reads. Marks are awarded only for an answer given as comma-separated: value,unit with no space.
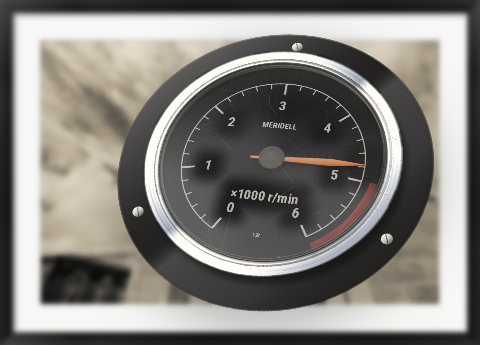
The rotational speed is 4800,rpm
